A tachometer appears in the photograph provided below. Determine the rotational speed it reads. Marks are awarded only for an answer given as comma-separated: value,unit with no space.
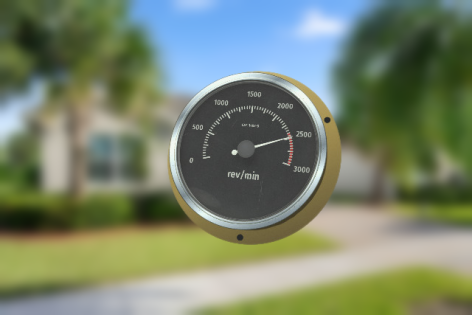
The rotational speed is 2500,rpm
